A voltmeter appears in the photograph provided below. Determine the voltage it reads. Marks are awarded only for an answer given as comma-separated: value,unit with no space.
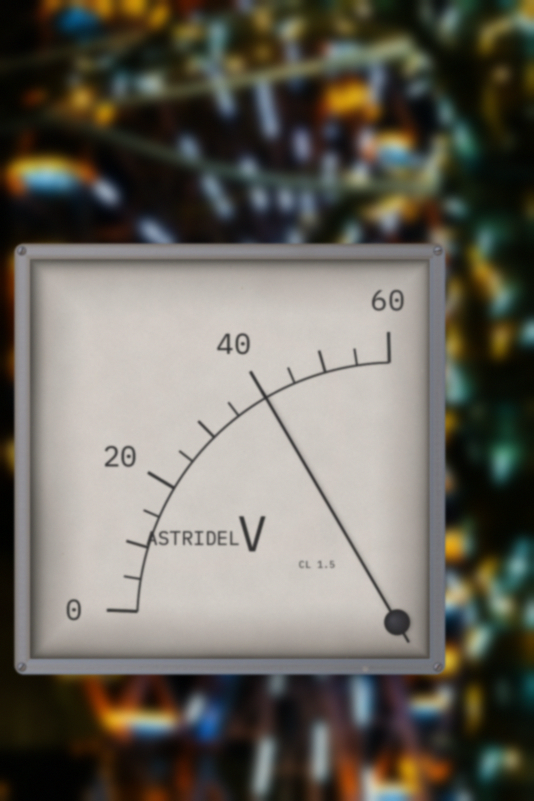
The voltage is 40,V
